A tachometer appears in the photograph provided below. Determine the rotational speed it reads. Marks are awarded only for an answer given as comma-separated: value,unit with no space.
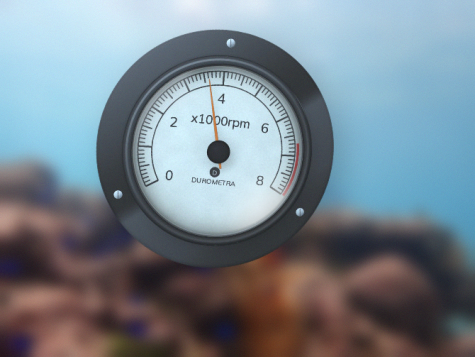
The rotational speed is 3600,rpm
